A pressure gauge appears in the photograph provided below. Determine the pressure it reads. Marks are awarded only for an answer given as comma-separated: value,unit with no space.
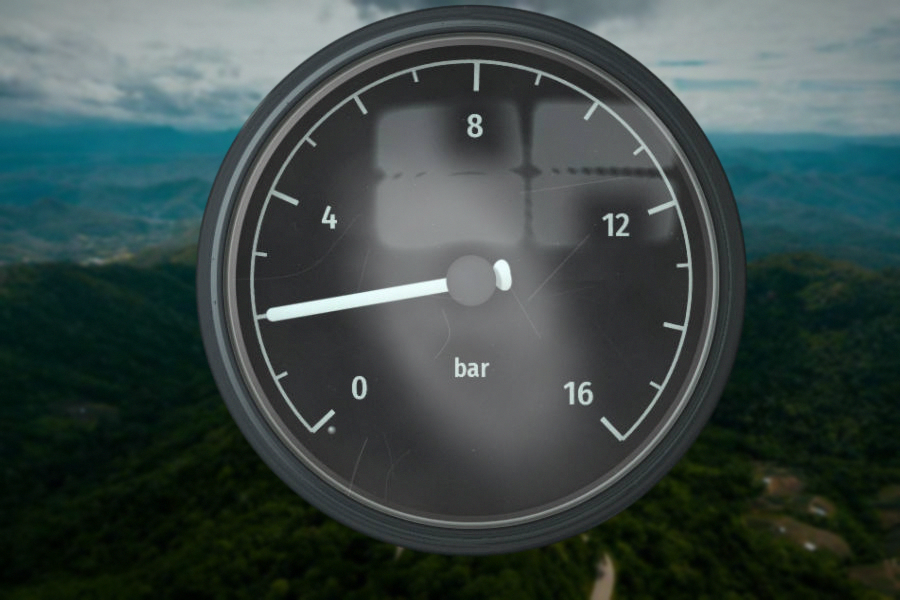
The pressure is 2,bar
